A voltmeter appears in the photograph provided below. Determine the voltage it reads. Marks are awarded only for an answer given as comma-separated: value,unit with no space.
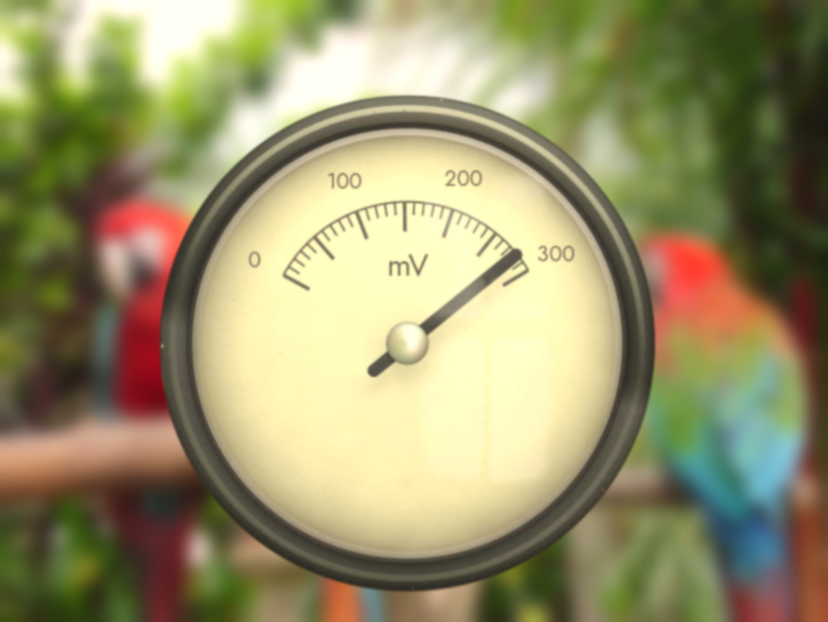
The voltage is 280,mV
